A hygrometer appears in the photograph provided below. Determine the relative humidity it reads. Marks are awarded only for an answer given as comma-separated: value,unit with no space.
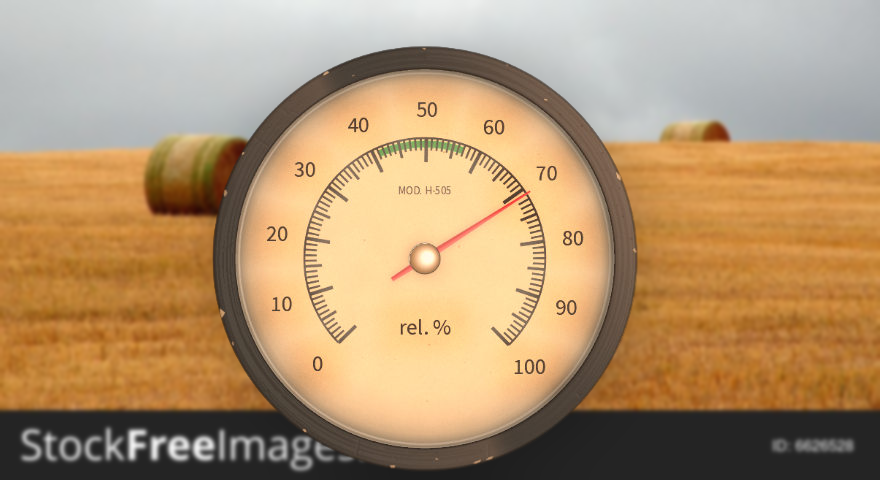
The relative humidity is 71,%
